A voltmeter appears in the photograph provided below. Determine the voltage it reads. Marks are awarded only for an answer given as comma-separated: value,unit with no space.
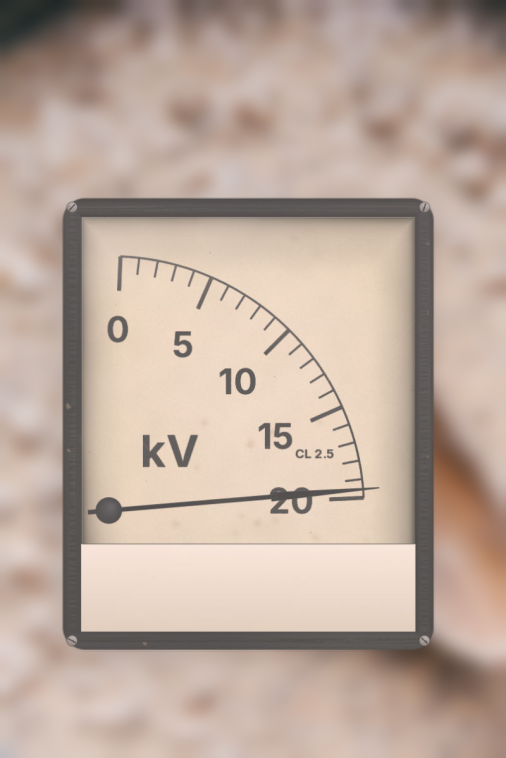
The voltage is 19.5,kV
